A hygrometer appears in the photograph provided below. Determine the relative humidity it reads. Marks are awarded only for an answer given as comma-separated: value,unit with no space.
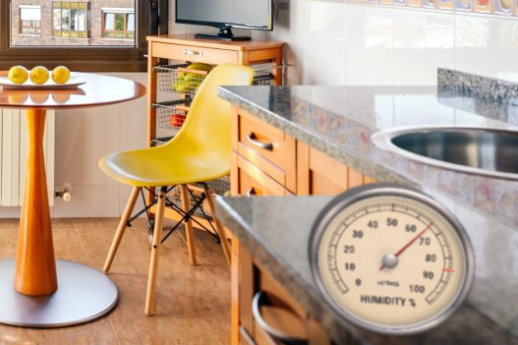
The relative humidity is 65,%
